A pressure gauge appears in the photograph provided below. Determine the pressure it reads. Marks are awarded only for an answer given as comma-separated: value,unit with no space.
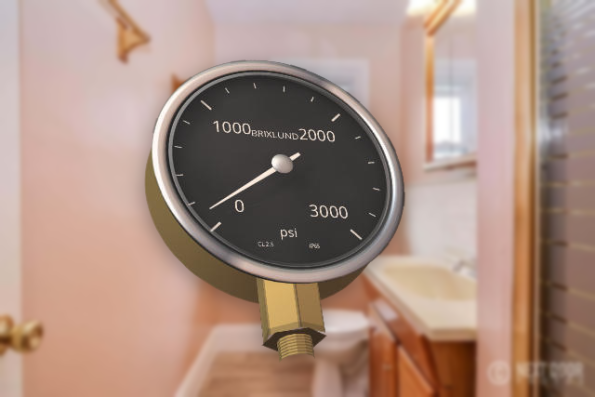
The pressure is 100,psi
